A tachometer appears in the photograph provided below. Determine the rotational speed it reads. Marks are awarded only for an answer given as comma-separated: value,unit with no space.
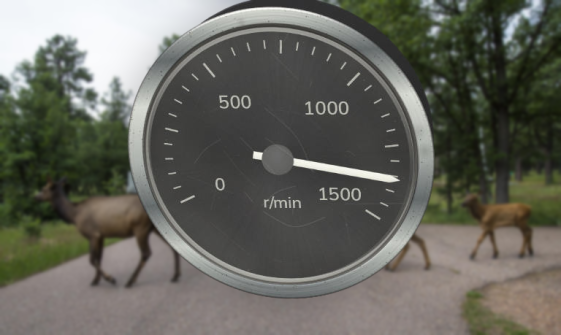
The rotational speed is 1350,rpm
